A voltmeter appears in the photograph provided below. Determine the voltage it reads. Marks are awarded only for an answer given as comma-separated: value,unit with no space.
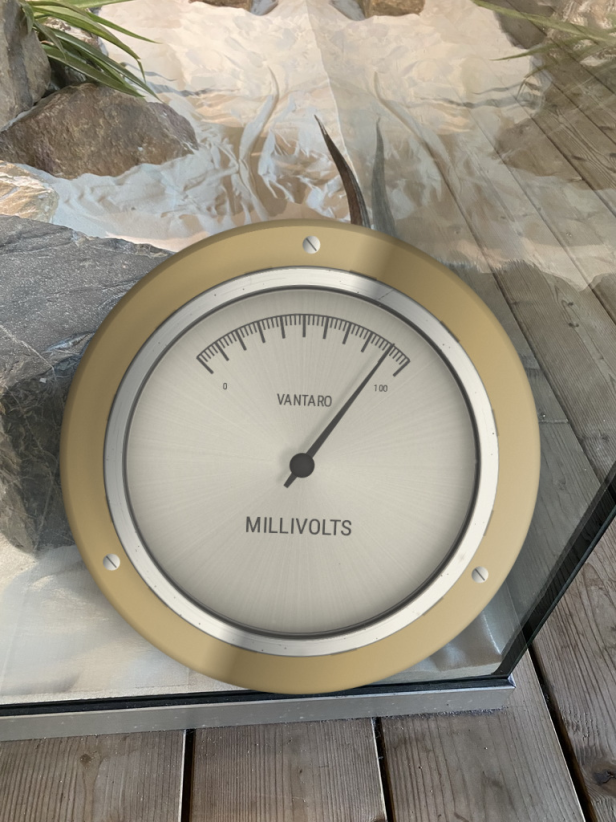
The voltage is 90,mV
